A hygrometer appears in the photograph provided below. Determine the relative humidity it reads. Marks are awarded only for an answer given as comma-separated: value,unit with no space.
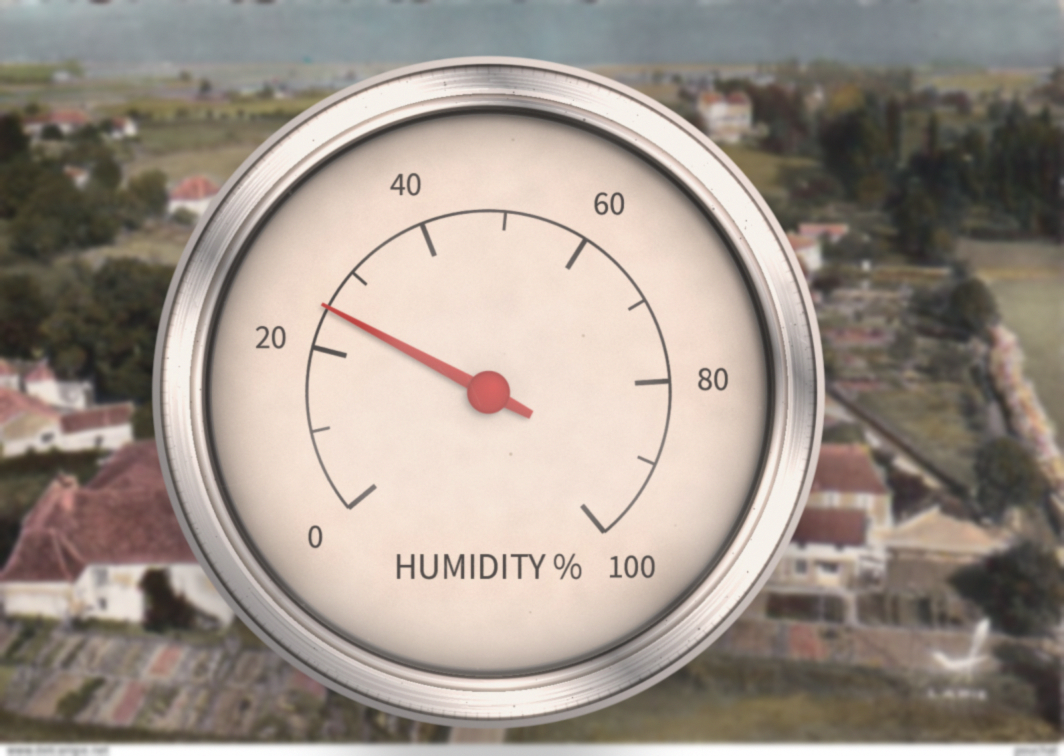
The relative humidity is 25,%
